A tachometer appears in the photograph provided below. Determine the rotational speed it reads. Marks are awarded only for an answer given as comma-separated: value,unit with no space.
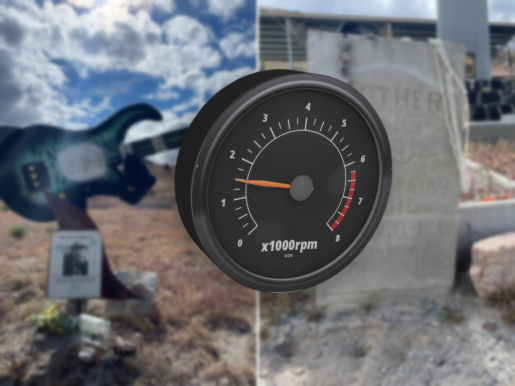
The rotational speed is 1500,rpm
